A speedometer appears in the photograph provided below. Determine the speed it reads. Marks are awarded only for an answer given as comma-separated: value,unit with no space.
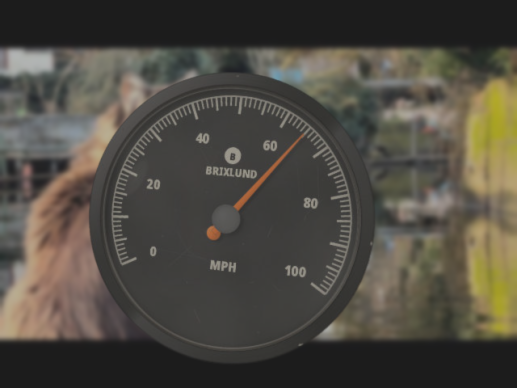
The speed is 65,mph
